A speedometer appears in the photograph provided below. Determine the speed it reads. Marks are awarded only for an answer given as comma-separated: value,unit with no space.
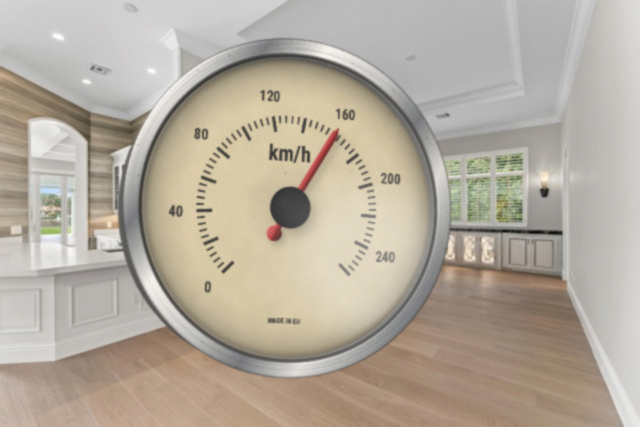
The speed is 160,km/h
